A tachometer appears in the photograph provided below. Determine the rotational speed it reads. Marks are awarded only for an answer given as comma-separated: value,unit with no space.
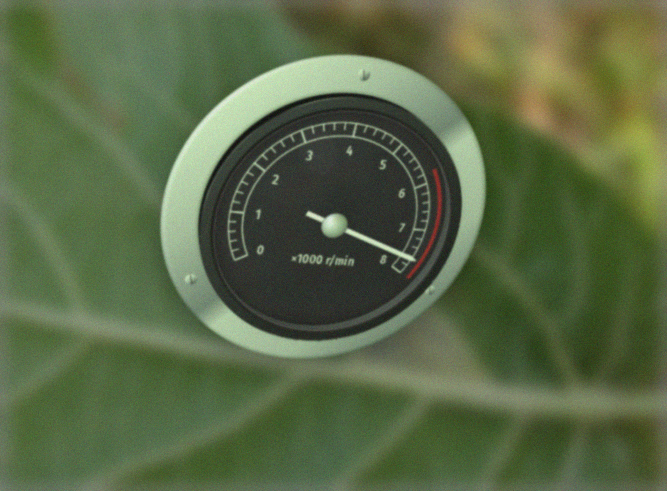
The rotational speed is 7600,rpm
